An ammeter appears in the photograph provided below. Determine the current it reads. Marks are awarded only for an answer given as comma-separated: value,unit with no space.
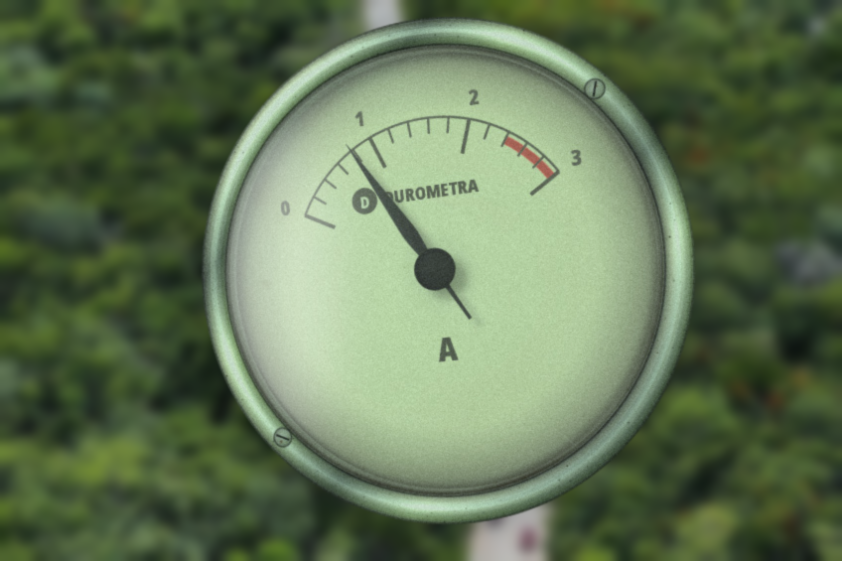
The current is 0.8,A
